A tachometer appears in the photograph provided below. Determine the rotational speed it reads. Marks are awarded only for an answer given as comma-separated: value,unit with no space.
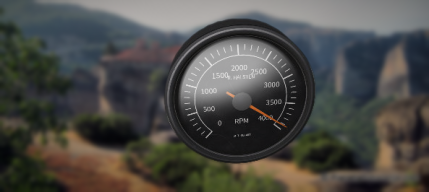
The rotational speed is 3900,rpm
